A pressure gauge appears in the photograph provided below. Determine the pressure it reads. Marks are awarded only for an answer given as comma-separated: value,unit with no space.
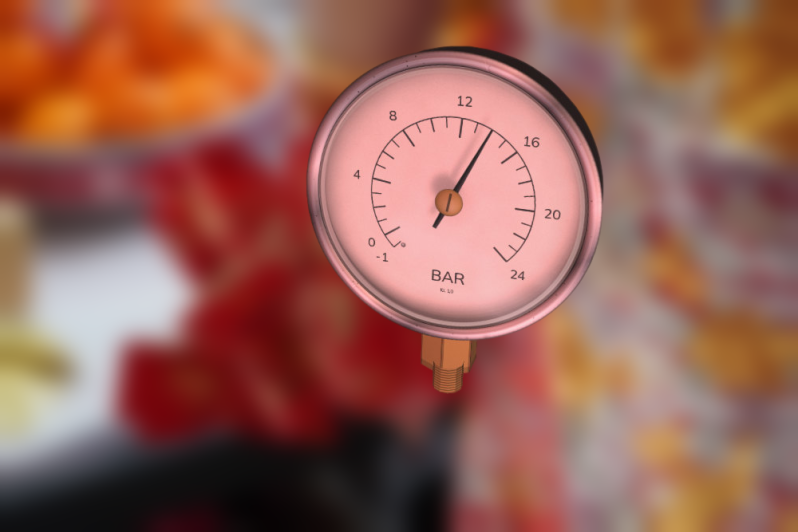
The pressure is 14,bar
